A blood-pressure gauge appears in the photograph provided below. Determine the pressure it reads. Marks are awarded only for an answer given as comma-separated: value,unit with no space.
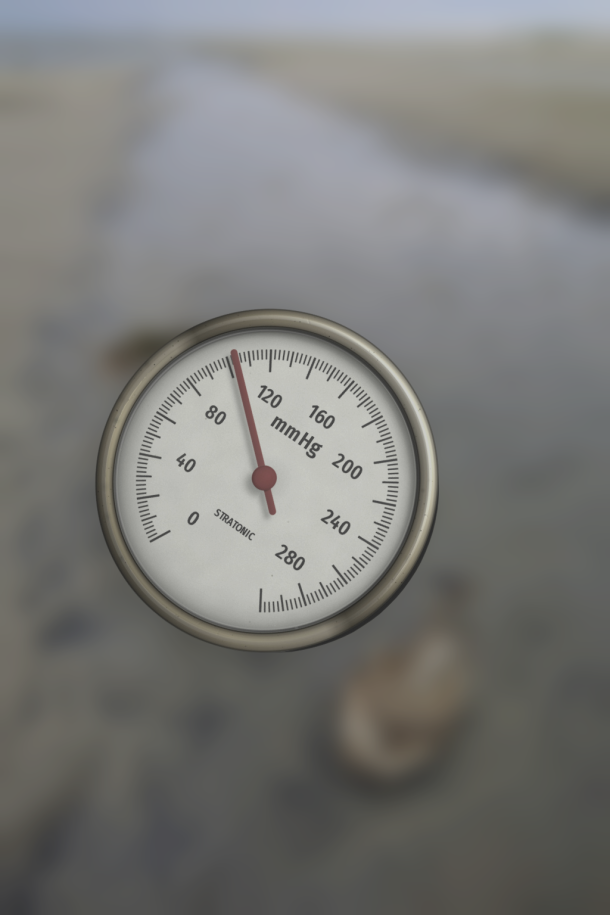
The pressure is 104,mmHg
